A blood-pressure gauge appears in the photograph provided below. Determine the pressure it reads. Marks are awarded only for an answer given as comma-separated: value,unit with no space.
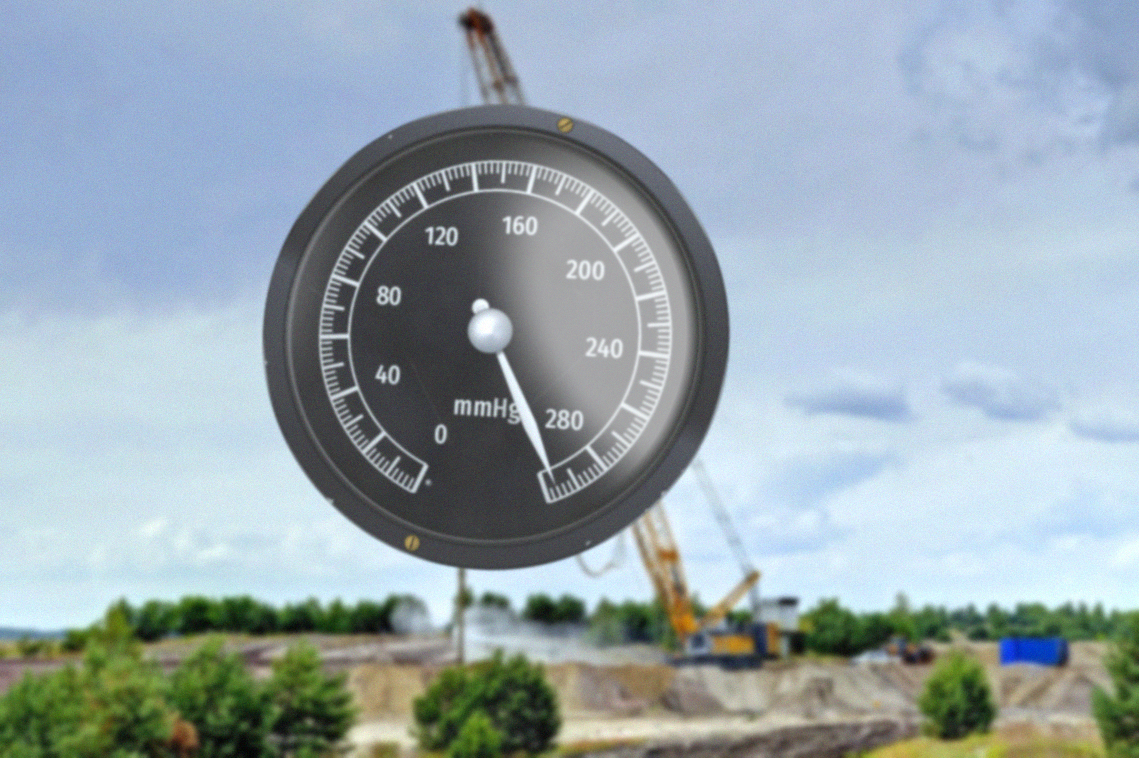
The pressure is 296,mmHg
